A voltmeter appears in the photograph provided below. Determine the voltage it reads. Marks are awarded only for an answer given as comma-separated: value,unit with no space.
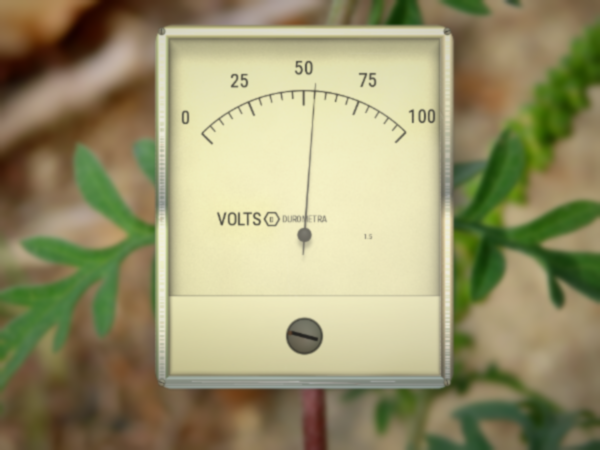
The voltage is 55,V
